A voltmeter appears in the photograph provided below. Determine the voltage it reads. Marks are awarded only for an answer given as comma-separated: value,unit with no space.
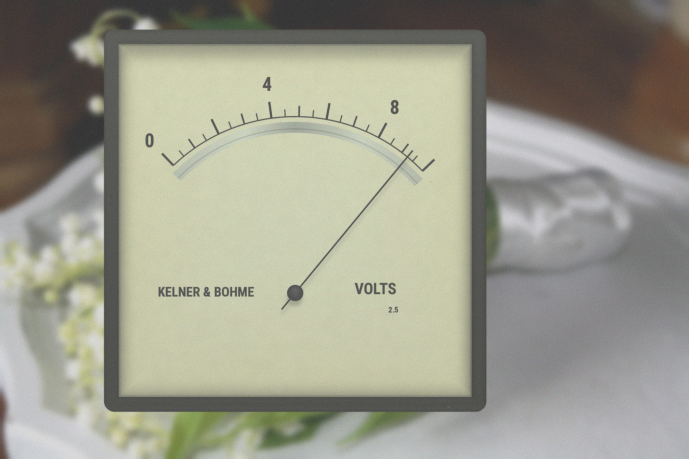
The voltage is 9.25,V
